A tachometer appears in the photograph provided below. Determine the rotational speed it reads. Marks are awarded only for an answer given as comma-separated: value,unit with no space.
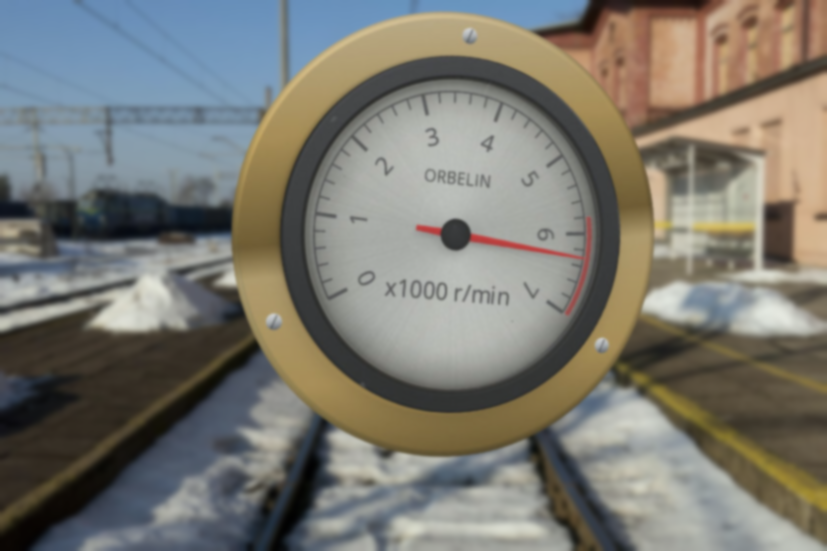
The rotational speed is 6300,rpm
